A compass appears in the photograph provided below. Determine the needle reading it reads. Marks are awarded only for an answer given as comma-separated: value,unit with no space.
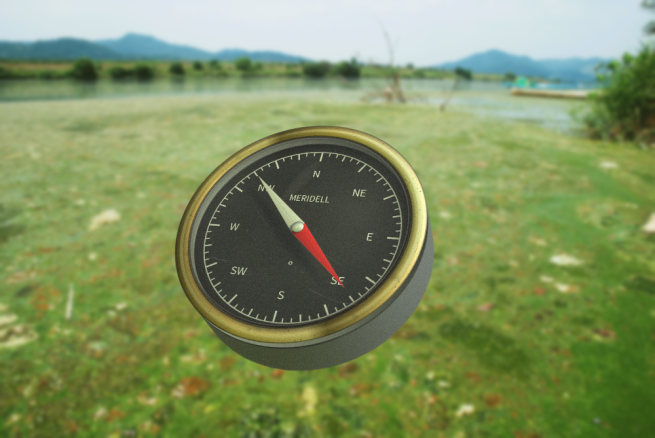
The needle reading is 135,°
